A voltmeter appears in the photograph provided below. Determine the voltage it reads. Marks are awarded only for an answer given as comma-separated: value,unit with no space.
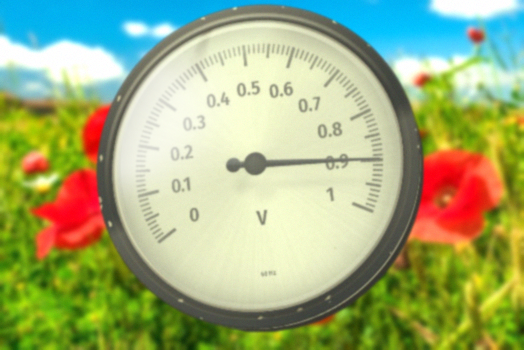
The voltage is 0.9,V
